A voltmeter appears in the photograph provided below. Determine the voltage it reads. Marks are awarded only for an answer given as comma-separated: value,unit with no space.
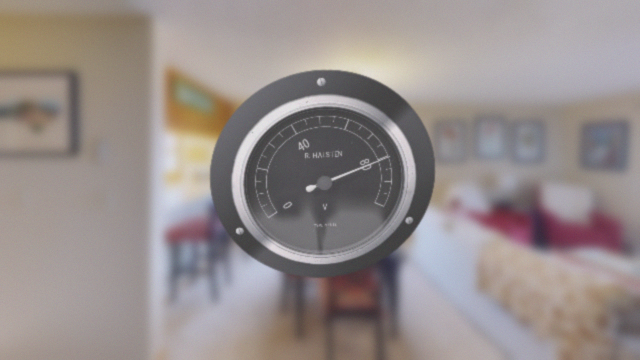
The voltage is 80,V
